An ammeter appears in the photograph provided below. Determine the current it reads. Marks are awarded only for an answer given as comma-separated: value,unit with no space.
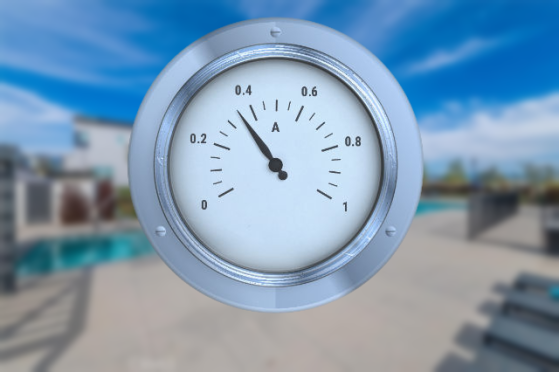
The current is 0.35,A
